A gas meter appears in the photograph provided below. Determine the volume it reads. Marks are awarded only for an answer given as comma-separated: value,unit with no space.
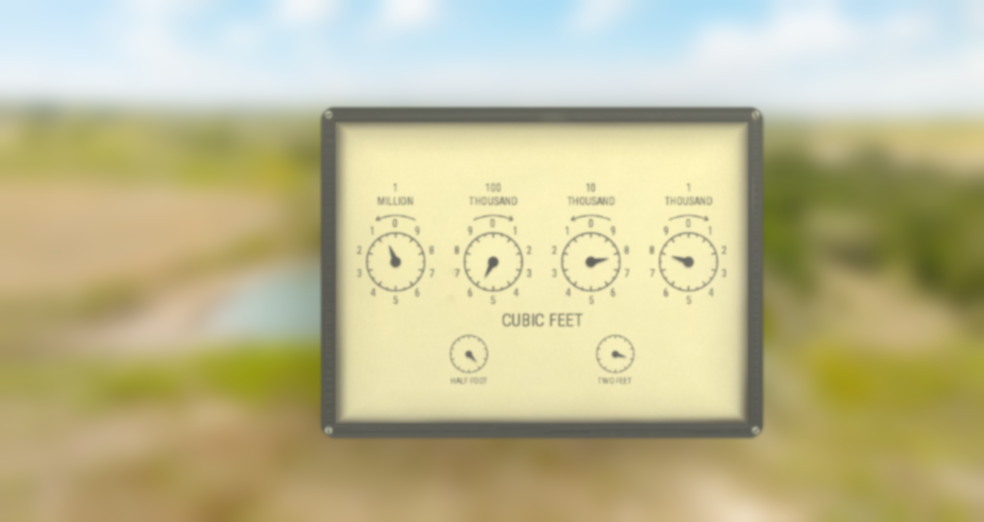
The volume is 57800,ft³
